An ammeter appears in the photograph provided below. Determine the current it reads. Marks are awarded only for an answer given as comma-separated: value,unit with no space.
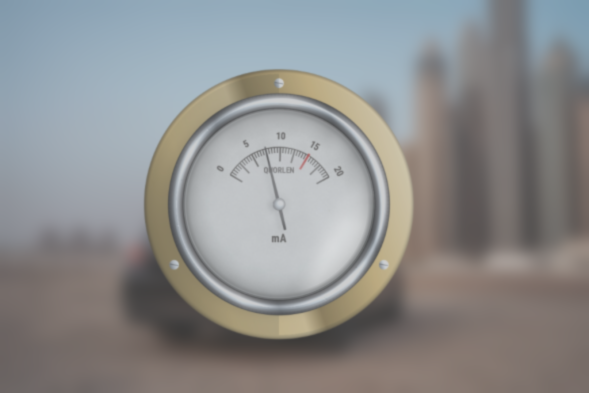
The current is 7.5,mA
